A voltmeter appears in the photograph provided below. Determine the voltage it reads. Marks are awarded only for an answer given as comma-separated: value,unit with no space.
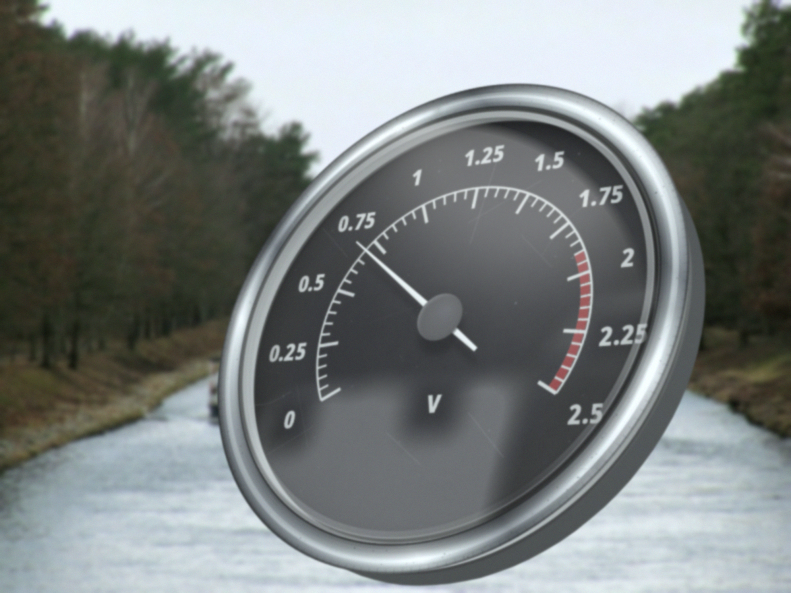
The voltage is 0.7,V
